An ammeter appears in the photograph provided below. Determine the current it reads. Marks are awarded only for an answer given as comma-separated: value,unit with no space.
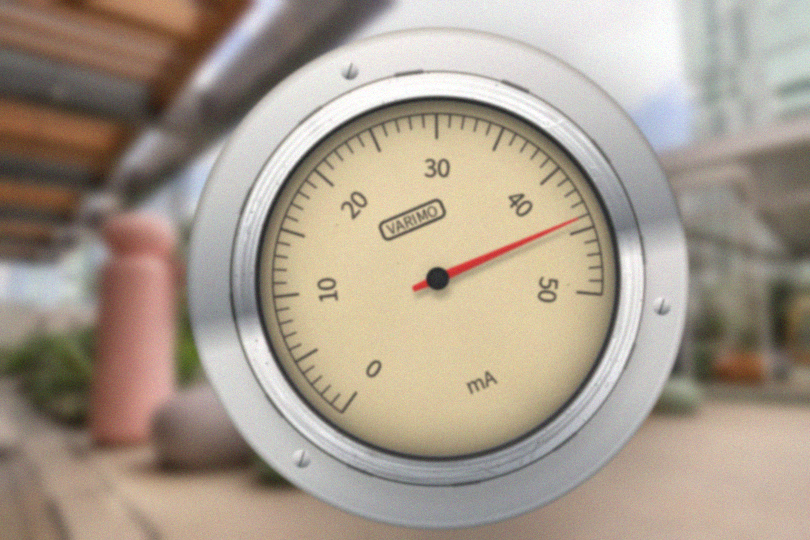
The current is 44,mA
